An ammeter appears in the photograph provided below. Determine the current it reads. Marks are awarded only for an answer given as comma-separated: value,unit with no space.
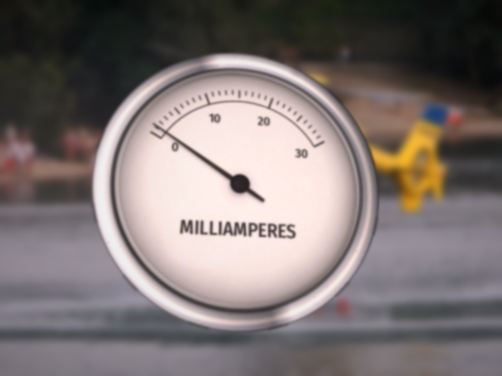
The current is 1,mA
